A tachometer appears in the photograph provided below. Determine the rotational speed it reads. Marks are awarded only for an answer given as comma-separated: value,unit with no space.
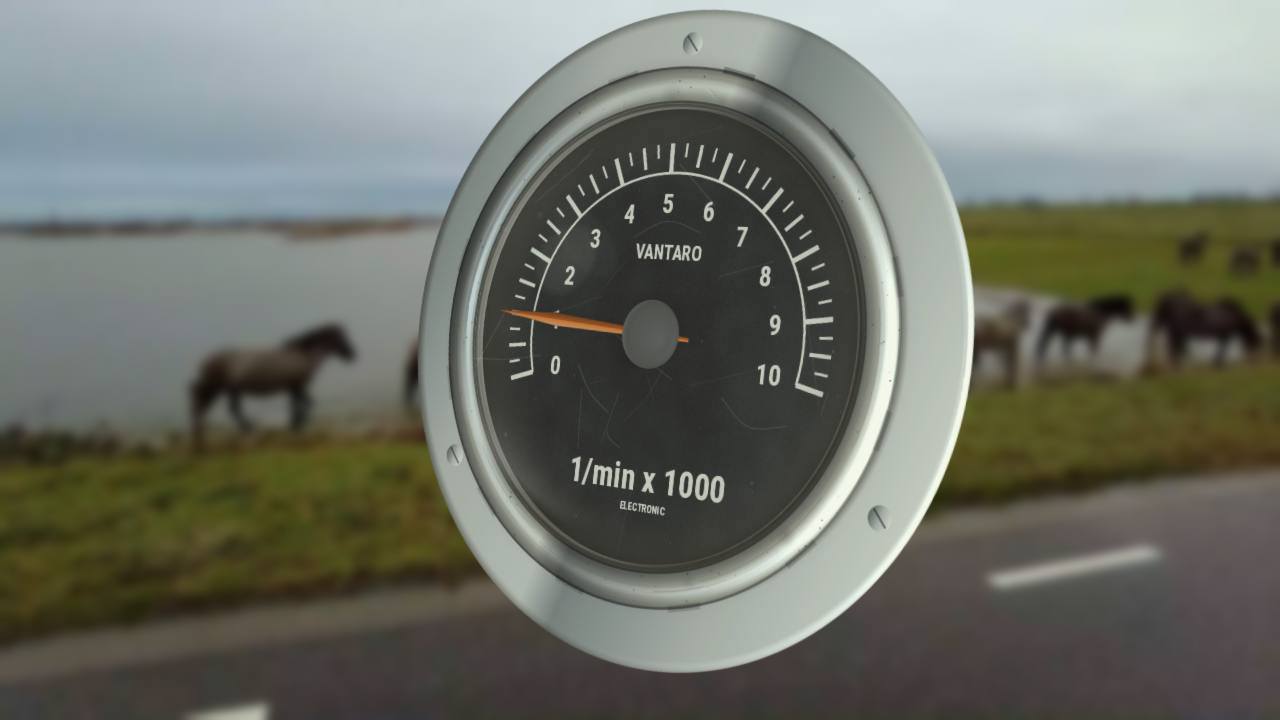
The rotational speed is 1000,rpm
